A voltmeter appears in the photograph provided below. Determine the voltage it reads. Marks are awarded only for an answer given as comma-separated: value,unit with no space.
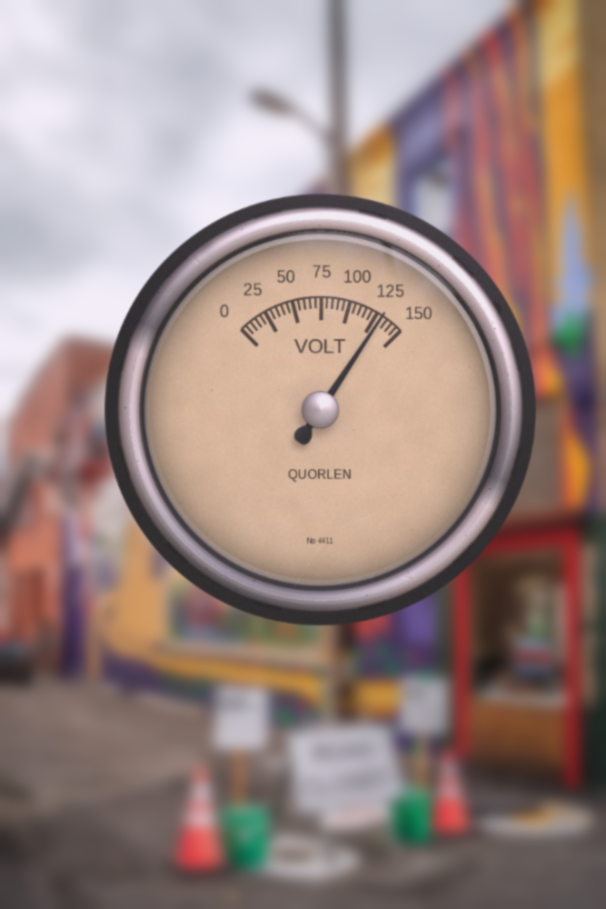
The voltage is 130,V
